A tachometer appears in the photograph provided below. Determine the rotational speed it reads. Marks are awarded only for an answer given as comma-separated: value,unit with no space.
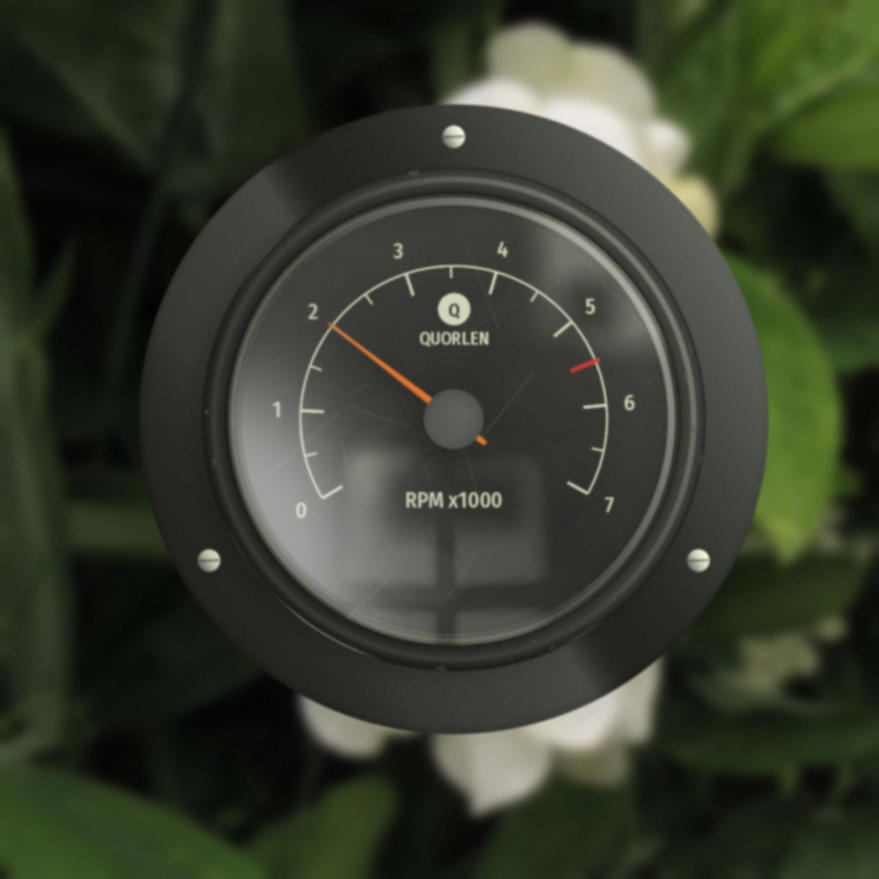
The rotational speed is 2000,rpm
